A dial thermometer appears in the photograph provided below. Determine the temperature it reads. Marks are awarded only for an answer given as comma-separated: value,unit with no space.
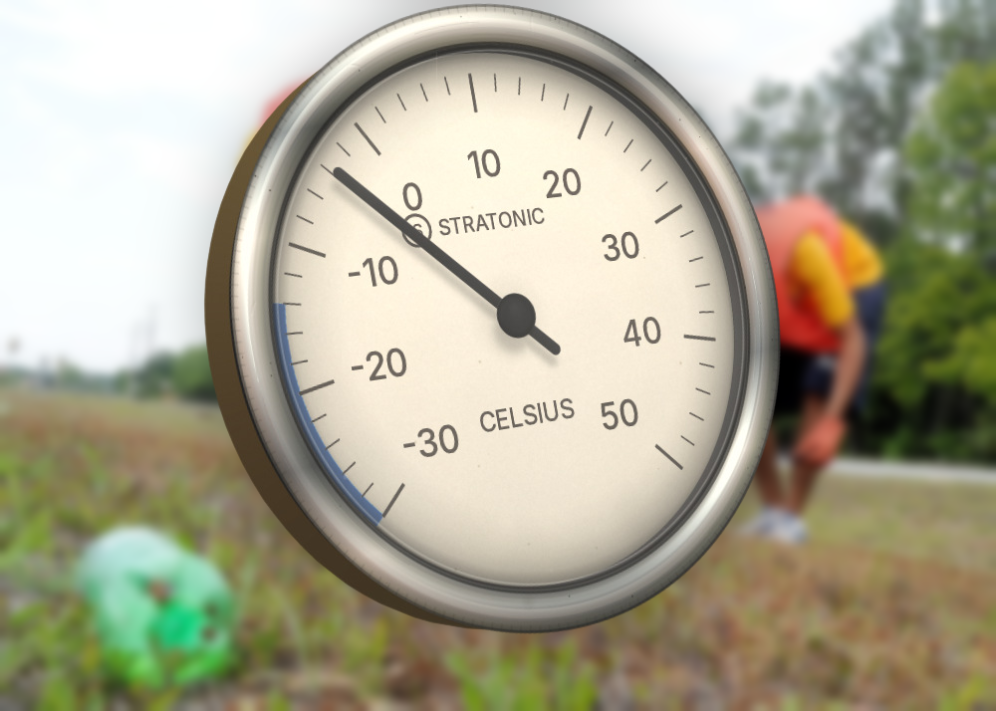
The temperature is -4,°C
